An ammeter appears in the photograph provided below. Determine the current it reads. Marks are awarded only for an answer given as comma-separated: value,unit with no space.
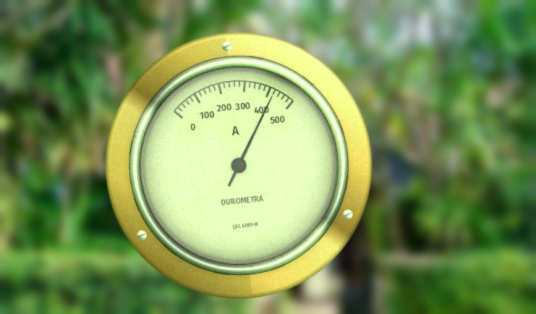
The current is 420,A
